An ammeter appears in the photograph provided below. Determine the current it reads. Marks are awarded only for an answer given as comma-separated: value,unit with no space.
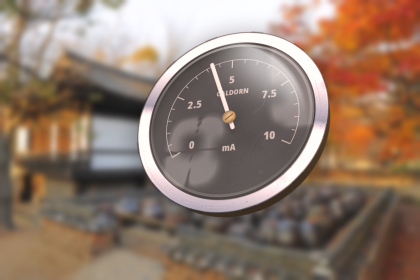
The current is 4.25,mA
